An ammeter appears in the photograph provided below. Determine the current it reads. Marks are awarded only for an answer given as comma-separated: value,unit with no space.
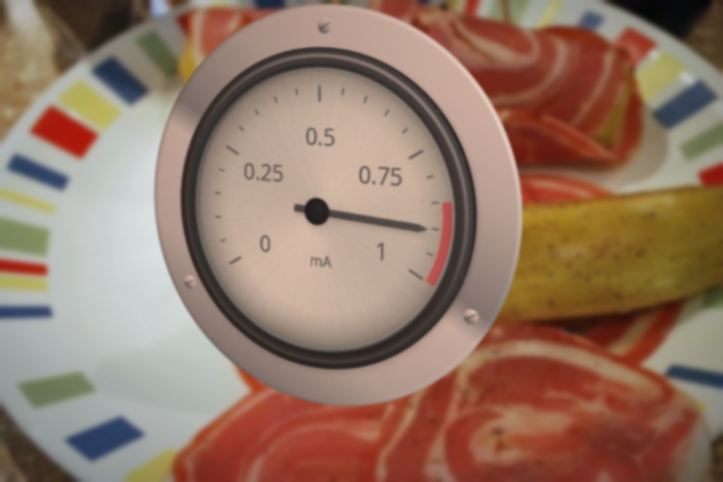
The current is 0.9,mA
